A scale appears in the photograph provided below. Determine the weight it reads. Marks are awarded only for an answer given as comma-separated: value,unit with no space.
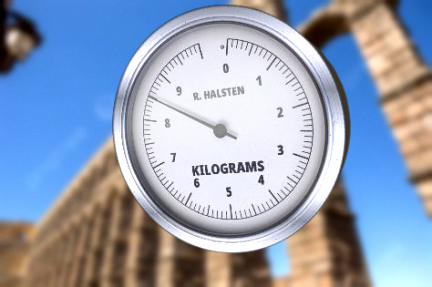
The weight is 8.5,kg
